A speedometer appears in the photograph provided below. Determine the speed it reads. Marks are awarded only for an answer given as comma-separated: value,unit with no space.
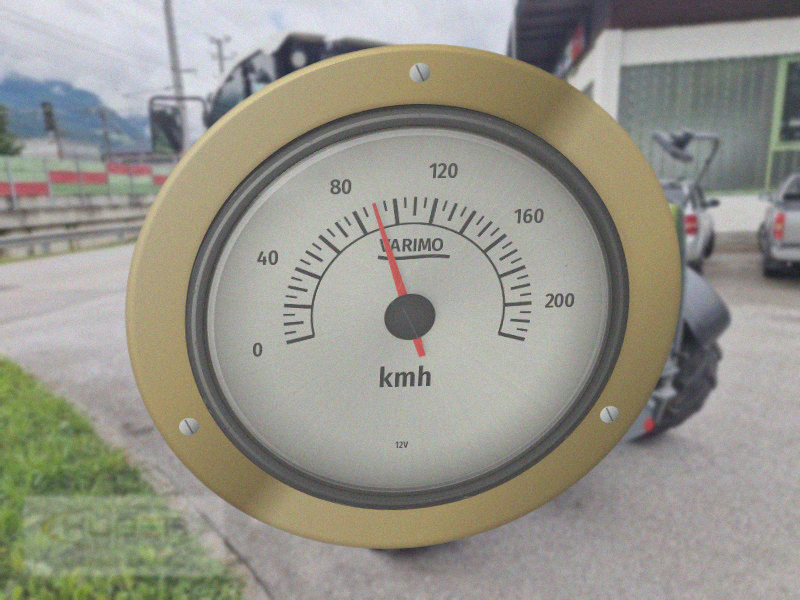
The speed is 90,km/h
